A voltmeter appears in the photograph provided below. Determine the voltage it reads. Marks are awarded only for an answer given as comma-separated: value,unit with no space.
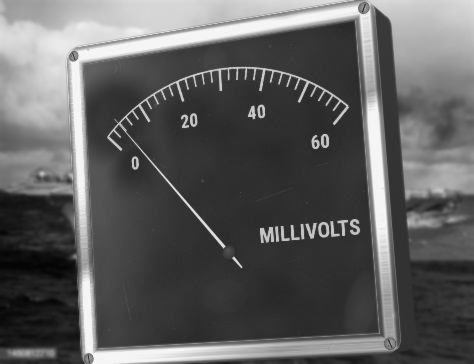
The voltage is 4,mV
